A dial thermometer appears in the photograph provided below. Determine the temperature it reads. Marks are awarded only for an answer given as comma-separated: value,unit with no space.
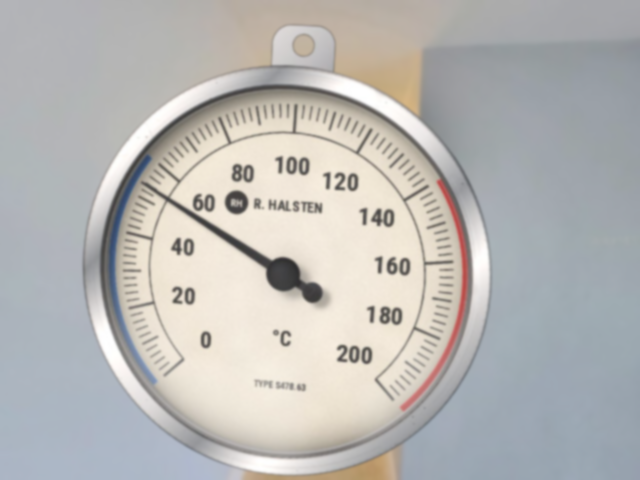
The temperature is 54,°C
